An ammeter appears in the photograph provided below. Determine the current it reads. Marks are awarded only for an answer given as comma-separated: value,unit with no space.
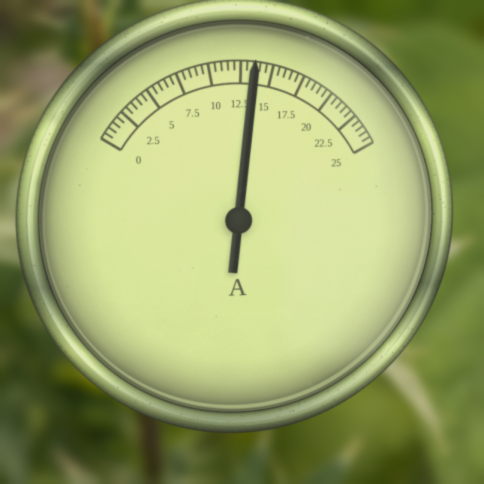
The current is 13.5,A
